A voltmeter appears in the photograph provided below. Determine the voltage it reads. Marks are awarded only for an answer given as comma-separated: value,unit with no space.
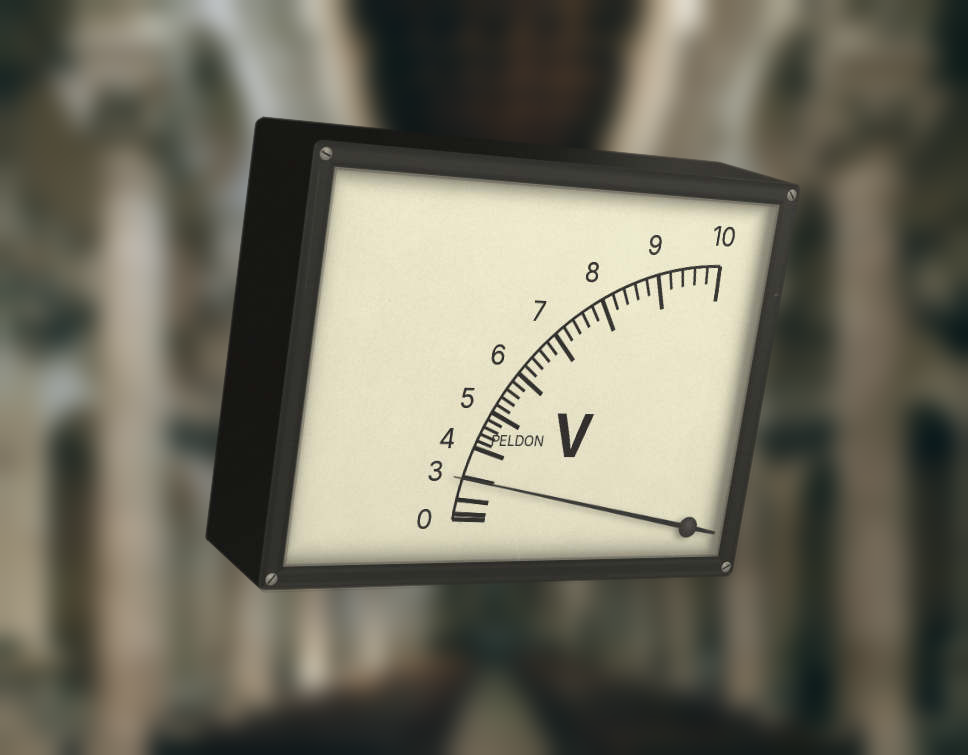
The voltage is 3,V
